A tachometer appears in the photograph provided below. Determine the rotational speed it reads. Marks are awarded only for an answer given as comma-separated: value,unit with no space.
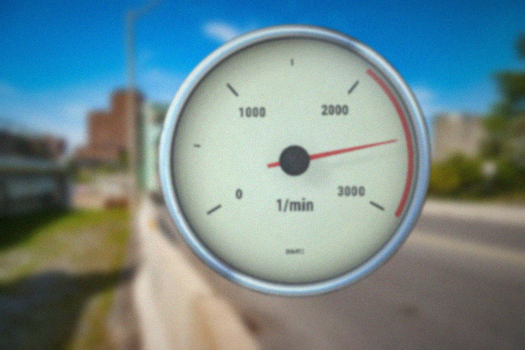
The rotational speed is 2500,rpm
